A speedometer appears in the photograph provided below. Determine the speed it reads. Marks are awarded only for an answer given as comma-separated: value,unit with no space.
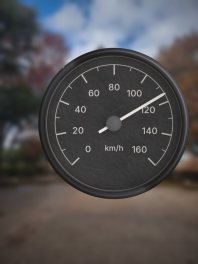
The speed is 115,km/h
